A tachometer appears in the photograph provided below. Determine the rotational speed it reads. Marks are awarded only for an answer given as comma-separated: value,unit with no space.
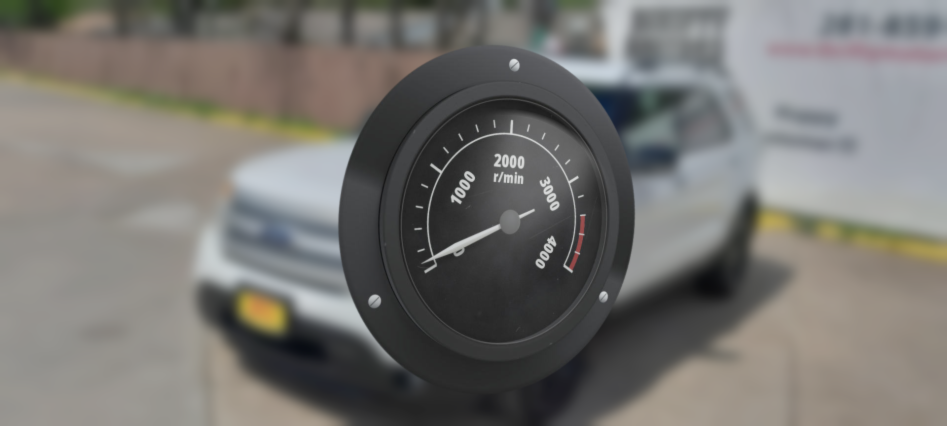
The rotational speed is 100,rpm
